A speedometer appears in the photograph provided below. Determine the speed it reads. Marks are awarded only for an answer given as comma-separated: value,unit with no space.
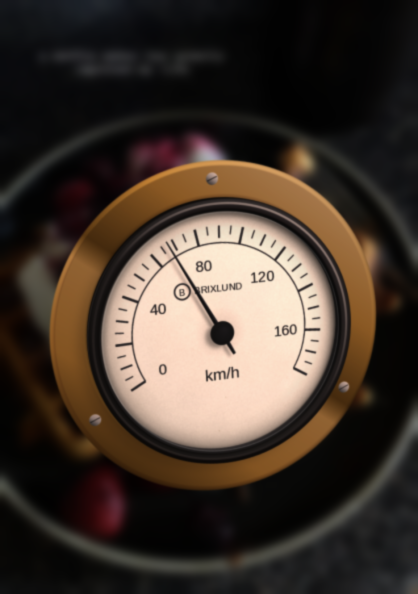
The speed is 67.5,km/h
